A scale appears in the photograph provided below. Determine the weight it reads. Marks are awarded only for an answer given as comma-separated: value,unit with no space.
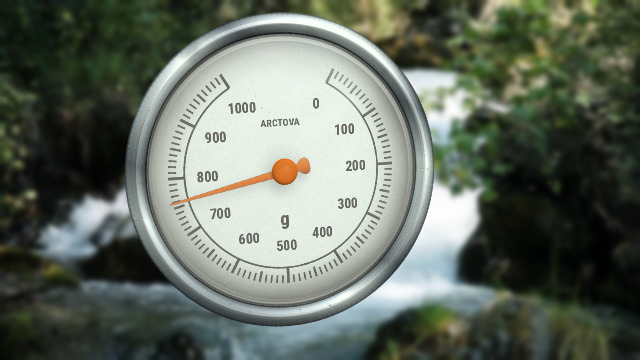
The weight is 760,g
